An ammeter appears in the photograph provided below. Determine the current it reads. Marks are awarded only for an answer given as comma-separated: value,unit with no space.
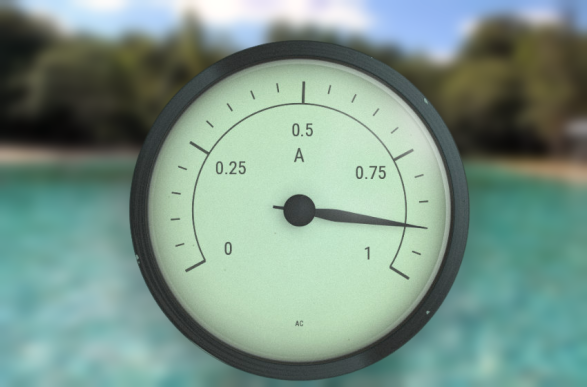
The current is 0.9,A
